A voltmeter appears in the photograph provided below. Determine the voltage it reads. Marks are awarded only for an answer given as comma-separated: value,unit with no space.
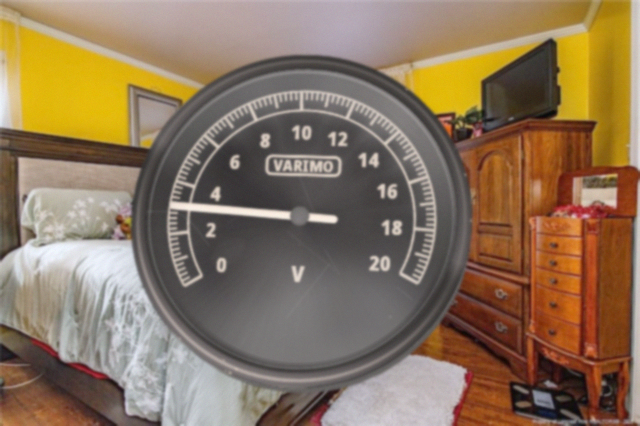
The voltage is 3,V
